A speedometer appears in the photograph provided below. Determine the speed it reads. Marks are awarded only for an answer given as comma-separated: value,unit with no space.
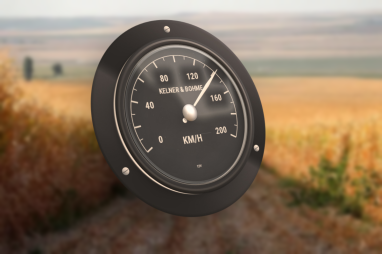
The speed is 140,km/h
